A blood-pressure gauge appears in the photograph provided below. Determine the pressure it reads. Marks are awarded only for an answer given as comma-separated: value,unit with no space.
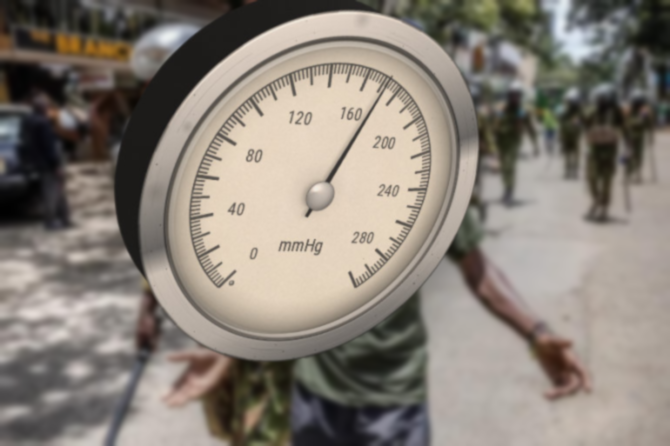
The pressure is 170,mmHg
